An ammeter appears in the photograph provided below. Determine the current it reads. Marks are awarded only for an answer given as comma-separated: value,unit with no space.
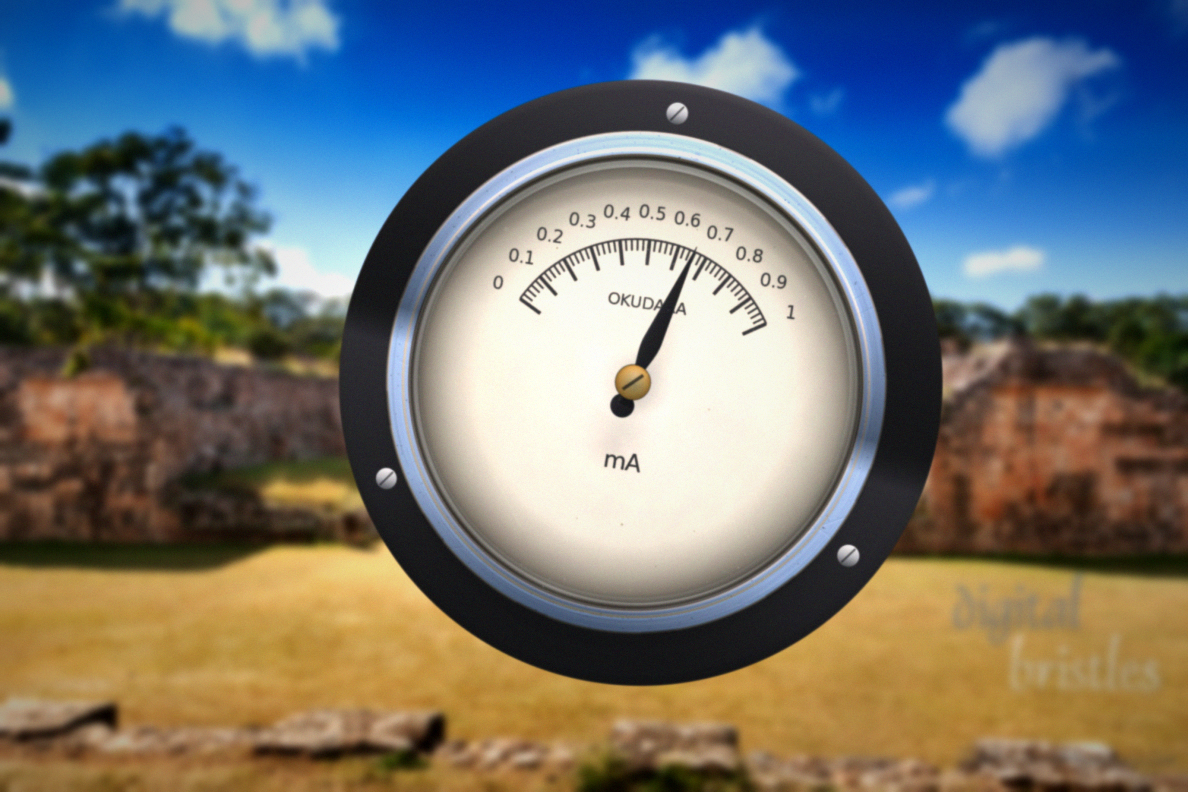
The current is 0.66,mA
